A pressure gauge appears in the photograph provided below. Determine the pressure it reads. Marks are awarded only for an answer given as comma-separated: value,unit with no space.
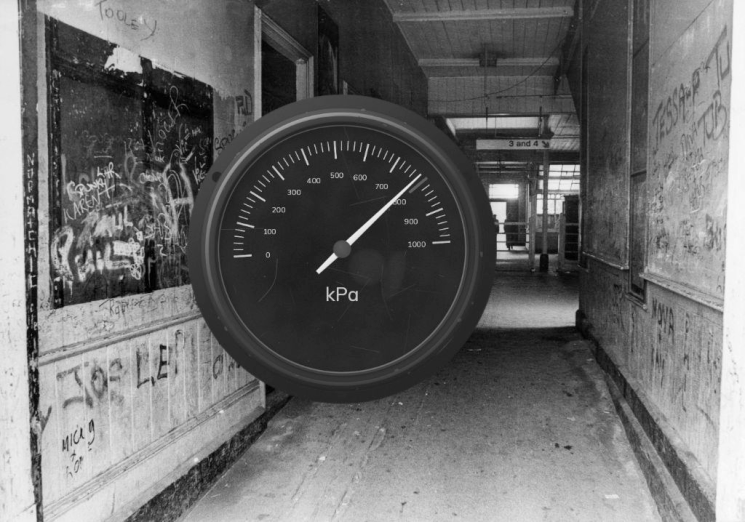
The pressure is 780,kPa
